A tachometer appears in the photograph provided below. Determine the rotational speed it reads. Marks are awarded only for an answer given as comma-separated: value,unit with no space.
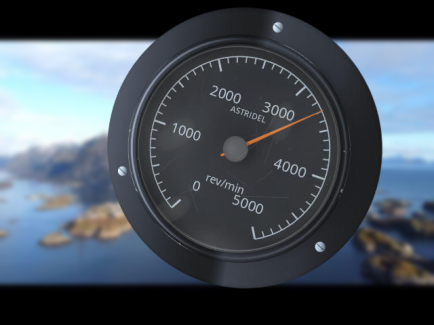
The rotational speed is 3300,rpm
